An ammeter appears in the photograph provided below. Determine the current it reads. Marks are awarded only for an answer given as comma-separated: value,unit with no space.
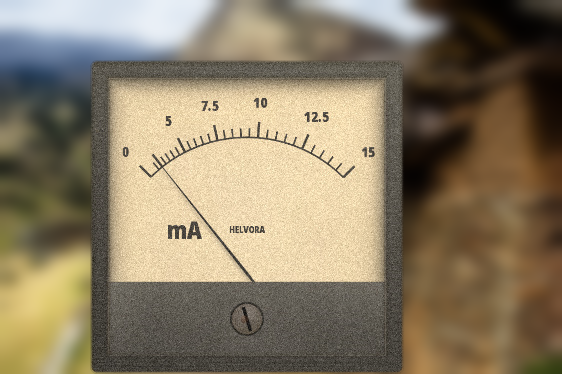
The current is 2.5,mA
